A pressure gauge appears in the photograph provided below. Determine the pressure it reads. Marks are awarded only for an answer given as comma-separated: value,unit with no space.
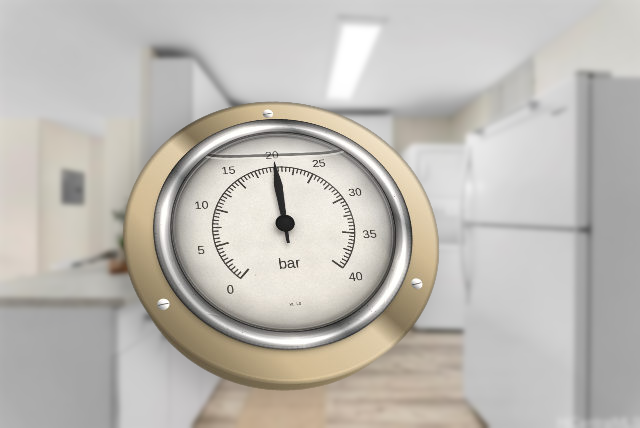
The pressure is 20,bar
